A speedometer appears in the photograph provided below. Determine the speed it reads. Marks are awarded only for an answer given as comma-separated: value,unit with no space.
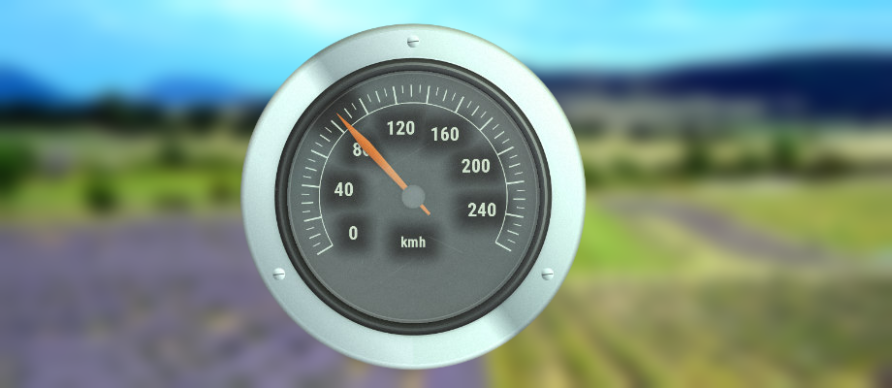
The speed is 85,km/h
